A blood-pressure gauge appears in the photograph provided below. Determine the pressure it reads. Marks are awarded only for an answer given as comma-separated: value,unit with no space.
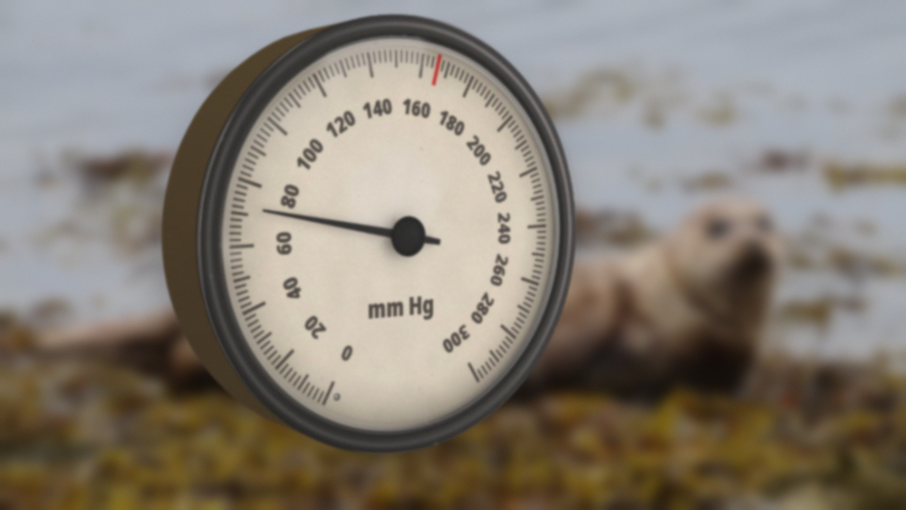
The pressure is 72,mmHg
